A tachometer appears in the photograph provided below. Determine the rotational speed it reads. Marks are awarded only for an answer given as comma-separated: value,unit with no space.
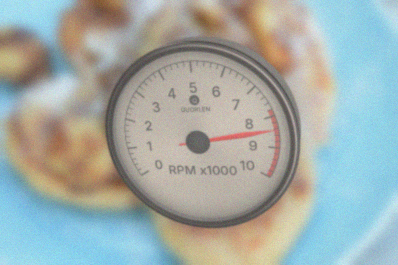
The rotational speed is 8400,rpm
